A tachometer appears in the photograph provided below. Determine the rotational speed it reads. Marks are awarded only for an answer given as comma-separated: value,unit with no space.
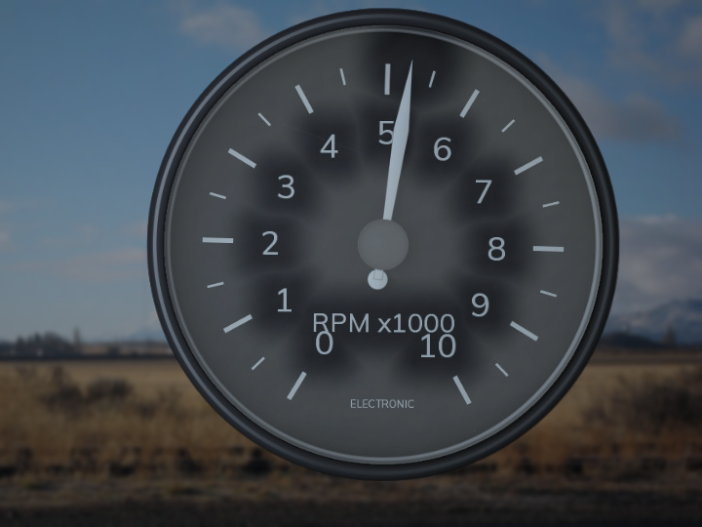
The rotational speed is 5250,rpm
